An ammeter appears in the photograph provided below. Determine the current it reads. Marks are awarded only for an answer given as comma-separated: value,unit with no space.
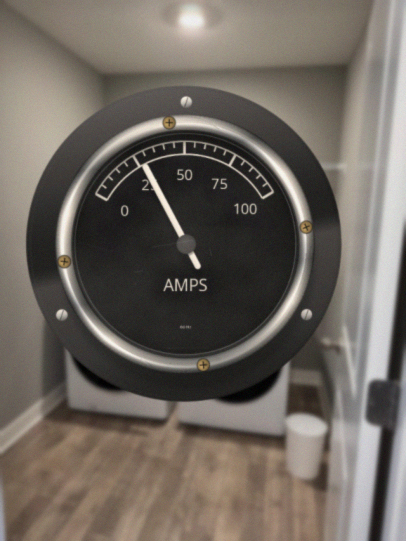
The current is 27.5,A
